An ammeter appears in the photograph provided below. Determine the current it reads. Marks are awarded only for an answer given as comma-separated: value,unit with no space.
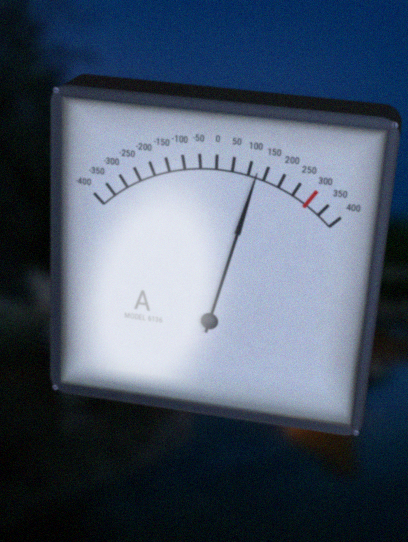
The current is 125,A
